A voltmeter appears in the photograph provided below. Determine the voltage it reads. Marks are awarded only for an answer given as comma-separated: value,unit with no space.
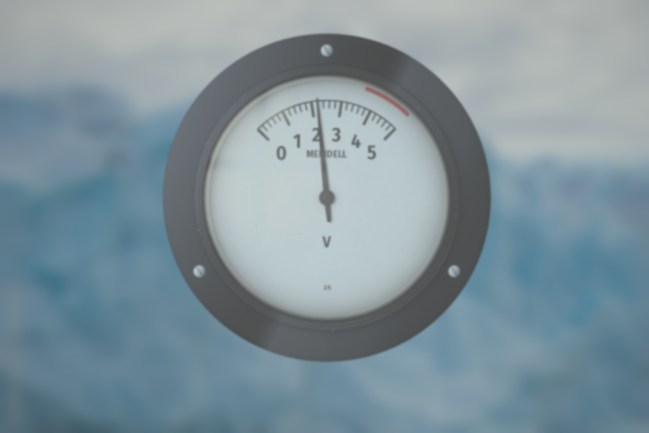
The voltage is 2.2,V
